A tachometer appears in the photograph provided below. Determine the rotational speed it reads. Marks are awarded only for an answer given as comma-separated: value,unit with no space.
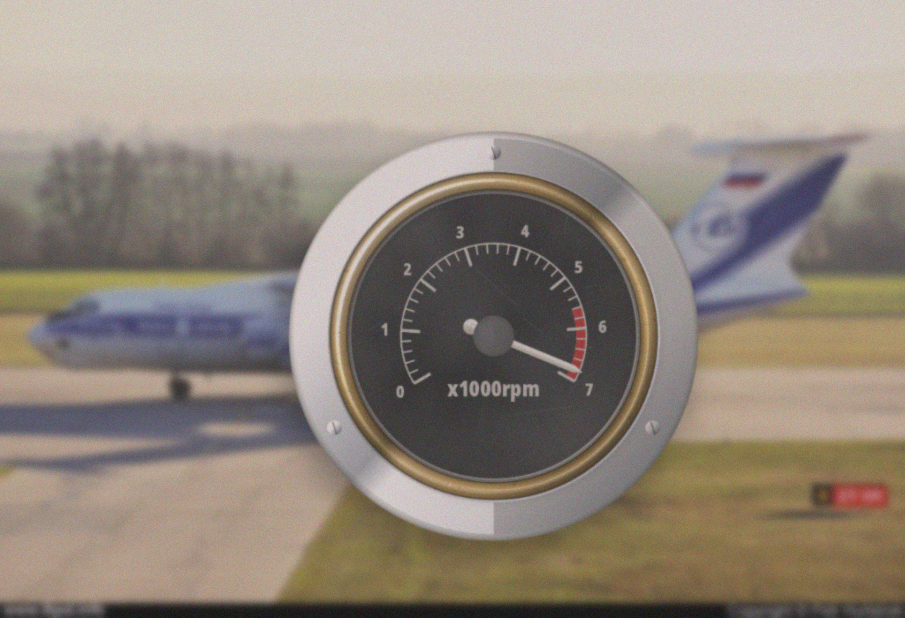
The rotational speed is 6800,rpm
